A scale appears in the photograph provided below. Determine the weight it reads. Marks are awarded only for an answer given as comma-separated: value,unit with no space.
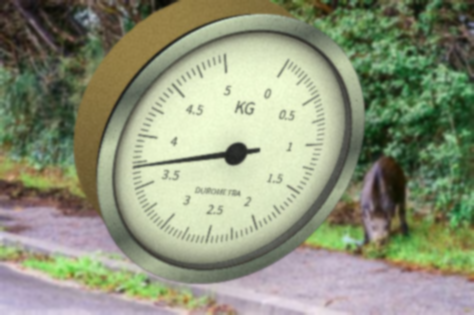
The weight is 3.75,kg
